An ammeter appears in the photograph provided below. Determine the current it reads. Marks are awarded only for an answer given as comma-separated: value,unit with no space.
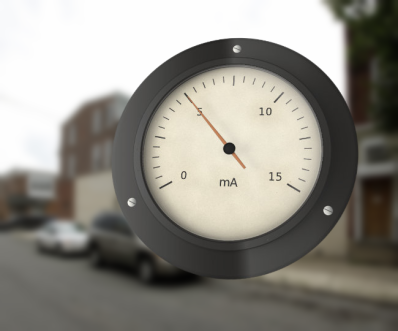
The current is 5,mA
